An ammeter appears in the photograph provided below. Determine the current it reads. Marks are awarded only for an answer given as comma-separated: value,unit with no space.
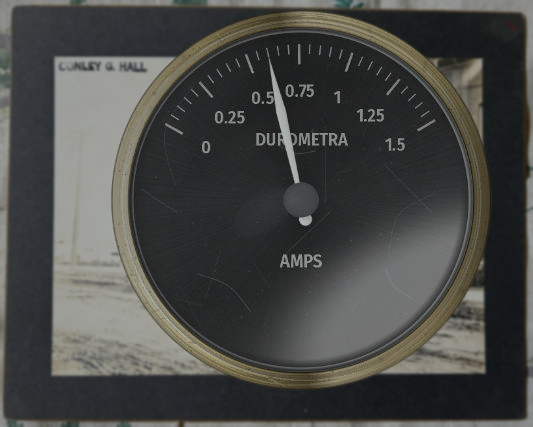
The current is 0.6,A
